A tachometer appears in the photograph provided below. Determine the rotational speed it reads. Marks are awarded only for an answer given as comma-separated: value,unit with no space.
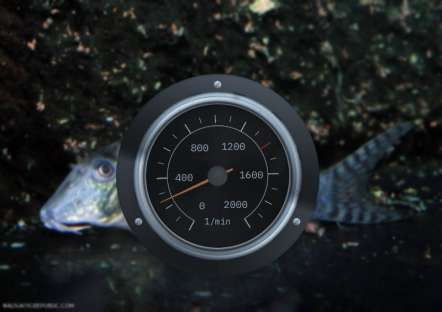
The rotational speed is 250,rpm
